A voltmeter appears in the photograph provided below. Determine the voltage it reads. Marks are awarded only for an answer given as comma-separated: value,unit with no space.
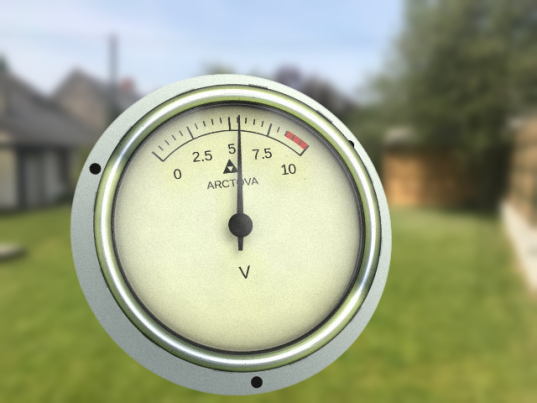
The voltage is 5.5,V
